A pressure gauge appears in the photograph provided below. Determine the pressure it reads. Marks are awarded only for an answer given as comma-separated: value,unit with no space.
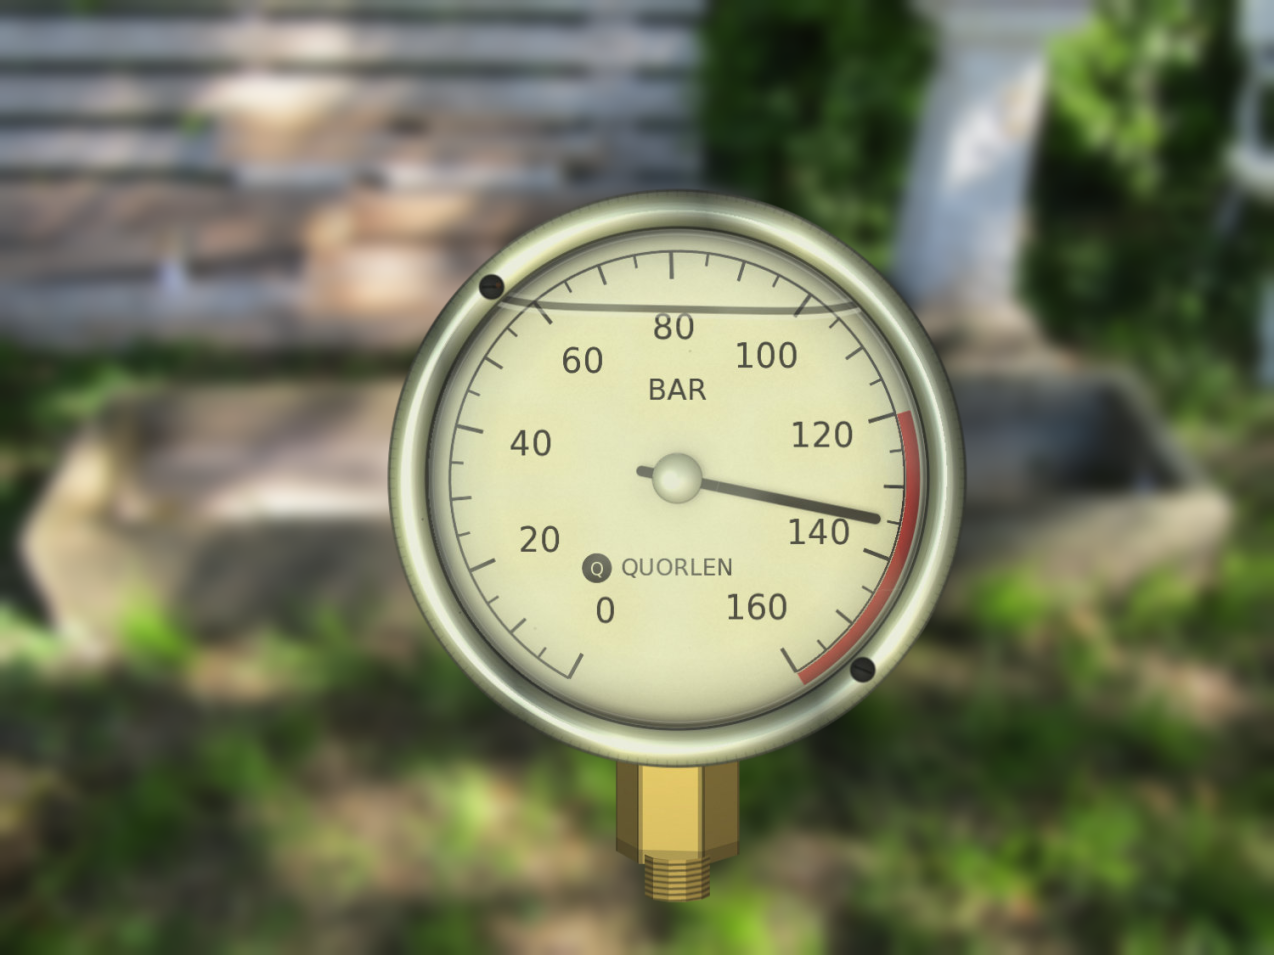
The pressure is 135,bar
